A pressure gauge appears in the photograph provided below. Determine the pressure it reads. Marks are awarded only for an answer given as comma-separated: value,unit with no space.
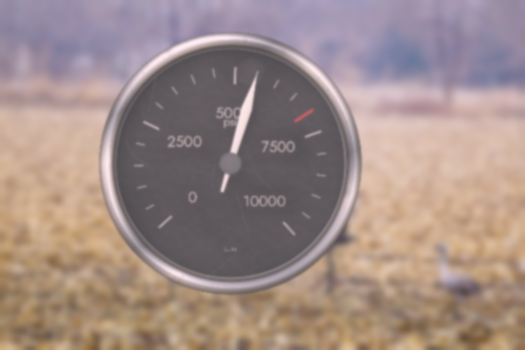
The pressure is 5500,psi
